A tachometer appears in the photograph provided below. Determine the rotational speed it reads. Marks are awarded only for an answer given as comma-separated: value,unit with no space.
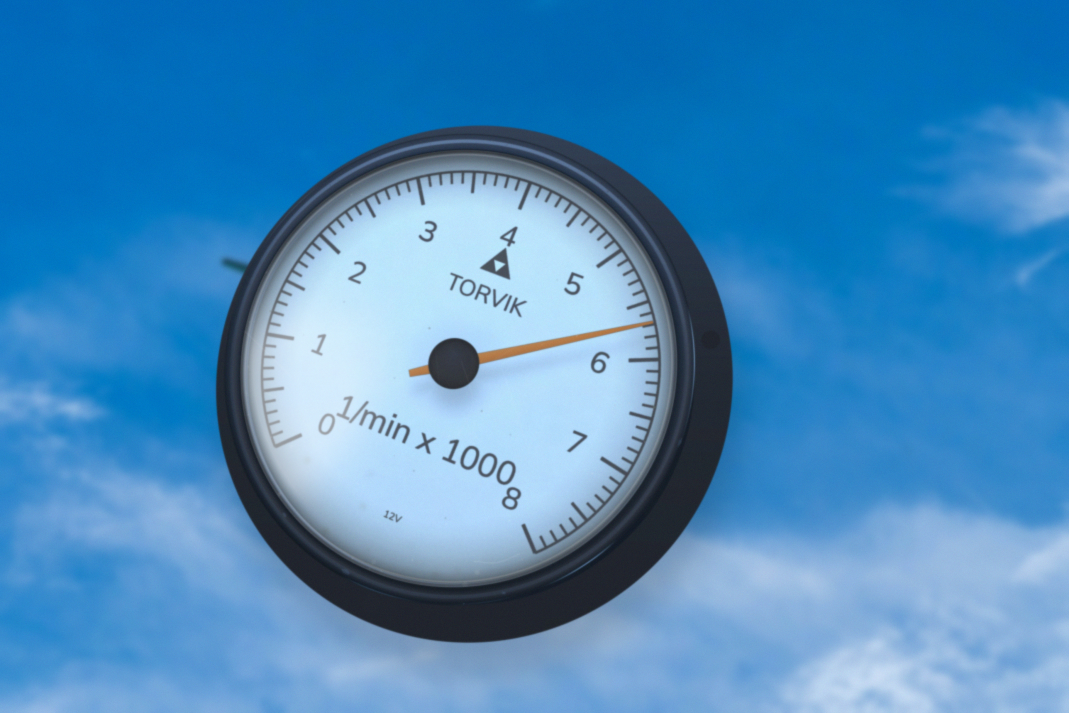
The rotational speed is 5700,rpm
